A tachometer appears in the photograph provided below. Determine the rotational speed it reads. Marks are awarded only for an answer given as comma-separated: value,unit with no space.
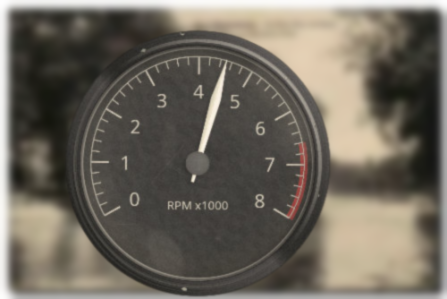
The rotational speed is 4500,rpm
